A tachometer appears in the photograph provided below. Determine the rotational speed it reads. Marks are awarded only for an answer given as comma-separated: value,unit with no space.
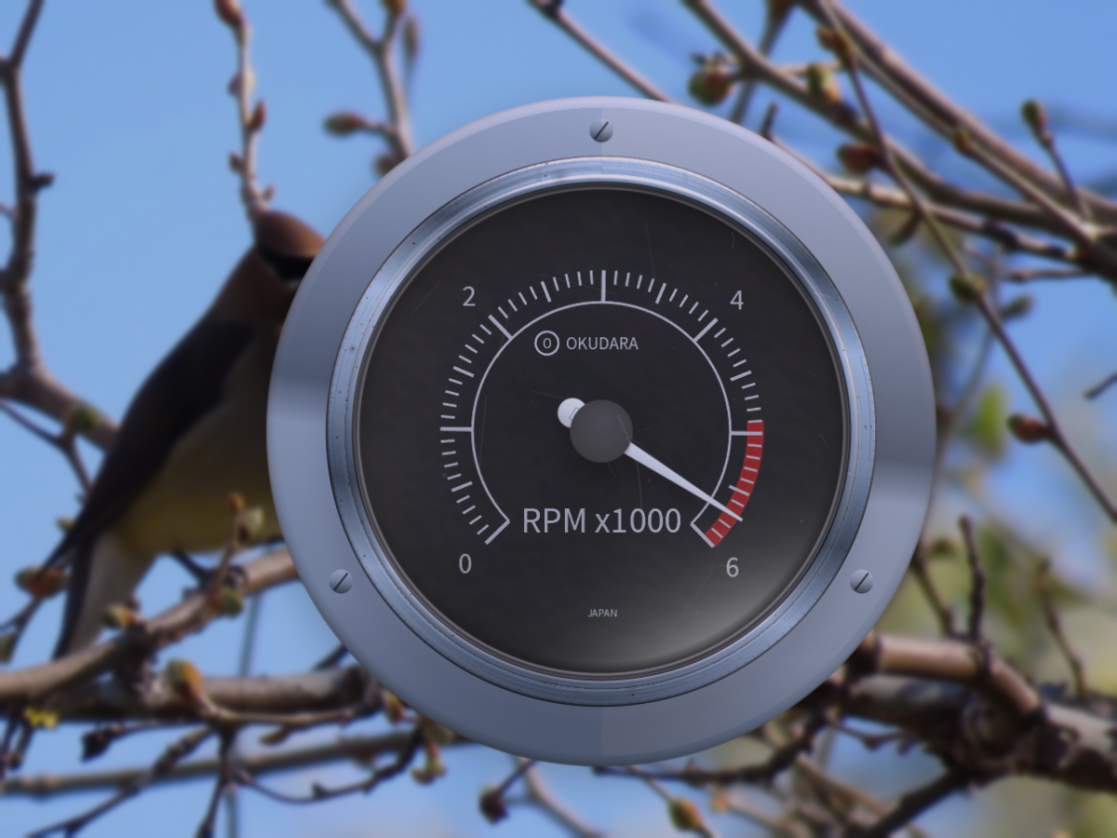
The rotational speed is 5700,rpm
